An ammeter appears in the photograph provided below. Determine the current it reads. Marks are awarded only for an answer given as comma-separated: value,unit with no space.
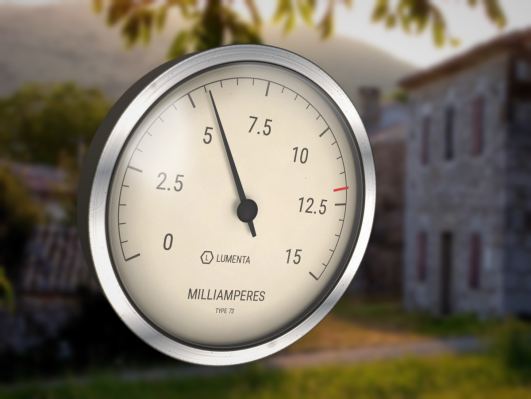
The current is 5.5,mA
